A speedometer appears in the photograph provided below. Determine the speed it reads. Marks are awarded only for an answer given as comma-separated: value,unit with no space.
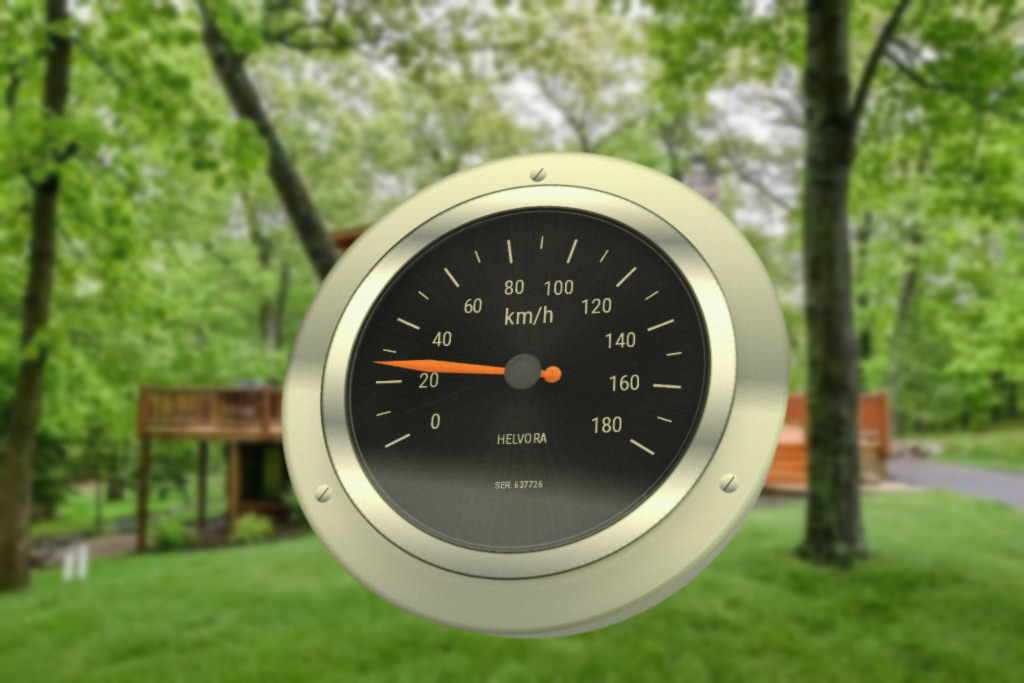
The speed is 25,km/h
